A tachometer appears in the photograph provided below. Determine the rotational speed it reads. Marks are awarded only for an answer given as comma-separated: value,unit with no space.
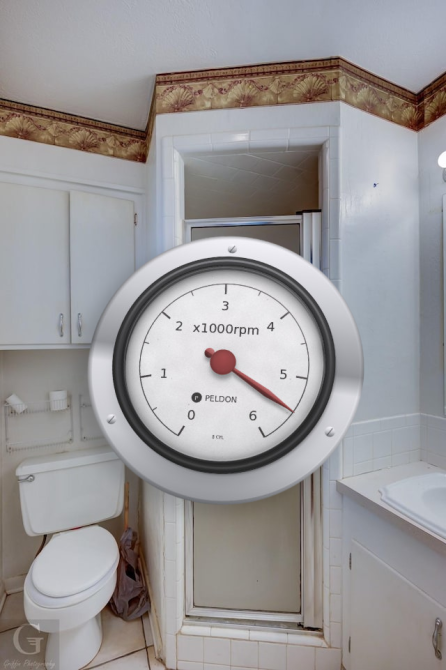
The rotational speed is 5500,rpm
